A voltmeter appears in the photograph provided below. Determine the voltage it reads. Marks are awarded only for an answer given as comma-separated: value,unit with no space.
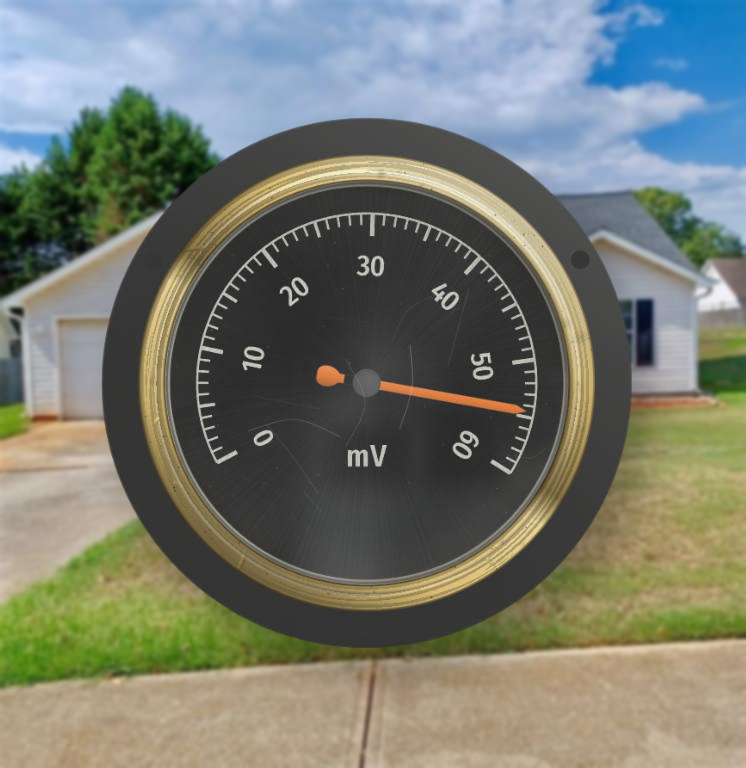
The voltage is 54.5,mV
